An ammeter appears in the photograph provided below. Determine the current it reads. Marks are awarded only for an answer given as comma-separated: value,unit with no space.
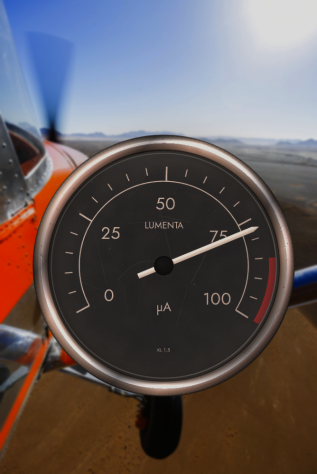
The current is 77.5,µA
